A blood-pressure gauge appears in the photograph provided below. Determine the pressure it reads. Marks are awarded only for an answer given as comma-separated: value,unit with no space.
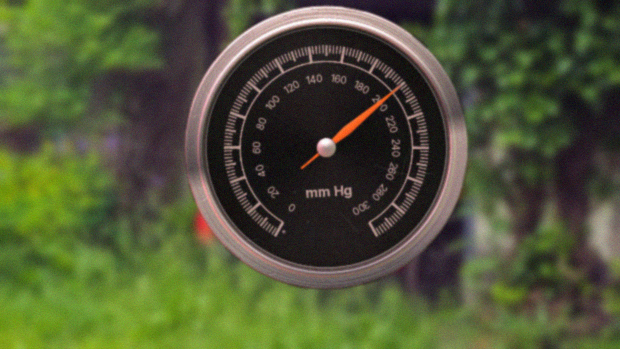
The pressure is 200,mmHg
